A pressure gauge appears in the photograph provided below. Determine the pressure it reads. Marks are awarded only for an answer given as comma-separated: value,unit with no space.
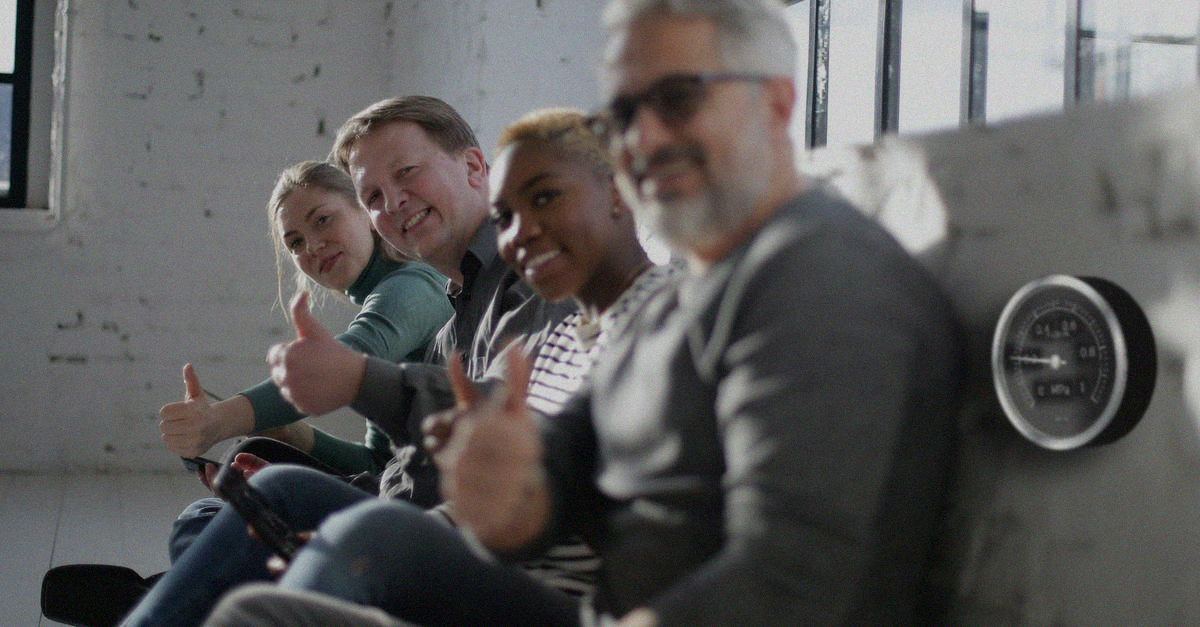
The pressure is 0.2,MPa
